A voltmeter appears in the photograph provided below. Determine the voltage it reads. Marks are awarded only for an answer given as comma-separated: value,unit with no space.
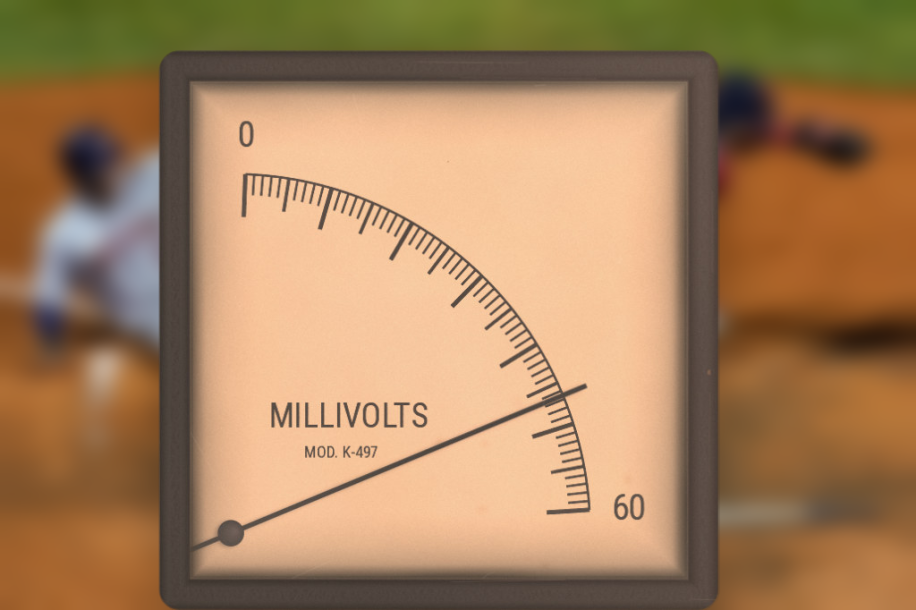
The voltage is 46.5,mV
